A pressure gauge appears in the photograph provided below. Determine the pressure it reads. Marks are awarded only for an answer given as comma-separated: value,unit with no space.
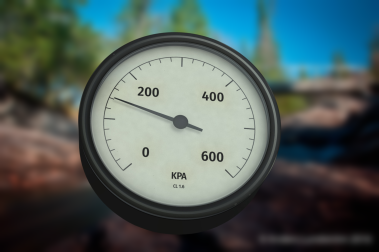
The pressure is 140,kPa
